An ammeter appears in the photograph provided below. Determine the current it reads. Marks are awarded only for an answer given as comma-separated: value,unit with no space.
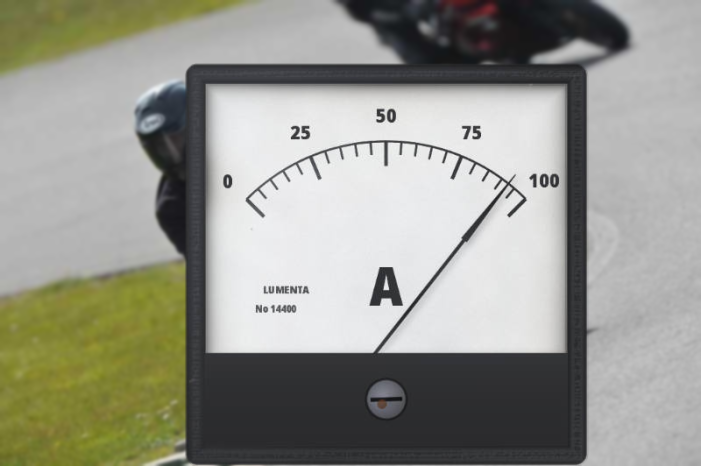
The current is 92.5,A
